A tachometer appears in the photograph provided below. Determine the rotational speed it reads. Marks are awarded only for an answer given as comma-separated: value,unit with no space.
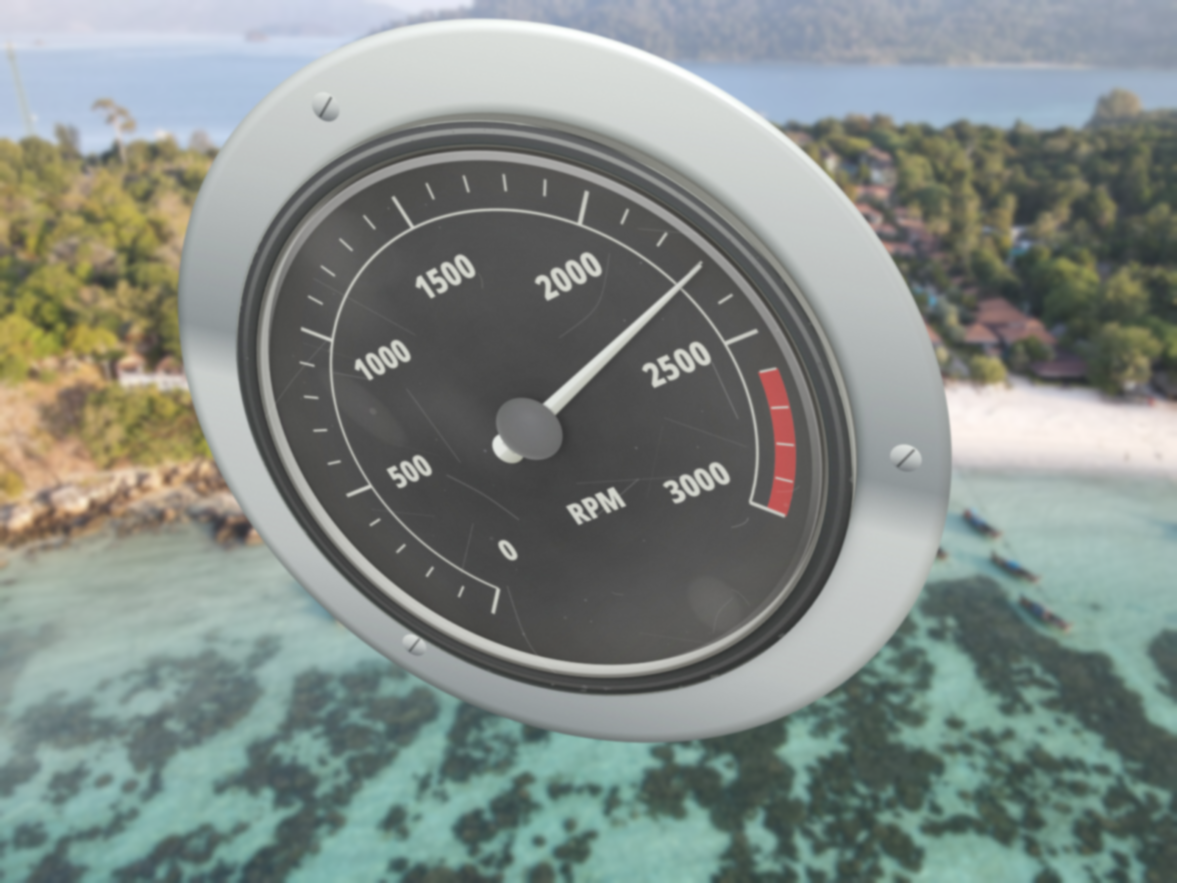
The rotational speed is 2300,rpm
